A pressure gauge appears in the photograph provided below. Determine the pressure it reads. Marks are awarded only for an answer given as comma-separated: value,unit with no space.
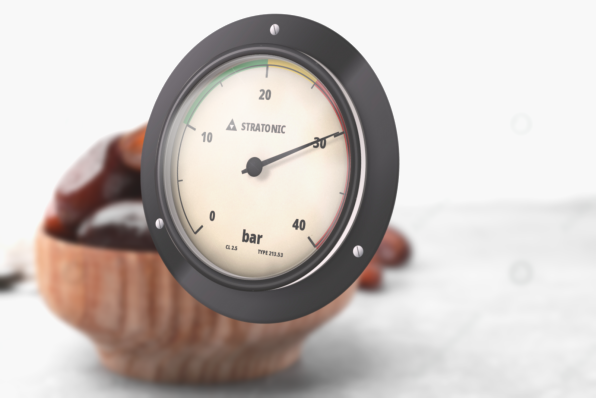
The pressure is 30,bar
